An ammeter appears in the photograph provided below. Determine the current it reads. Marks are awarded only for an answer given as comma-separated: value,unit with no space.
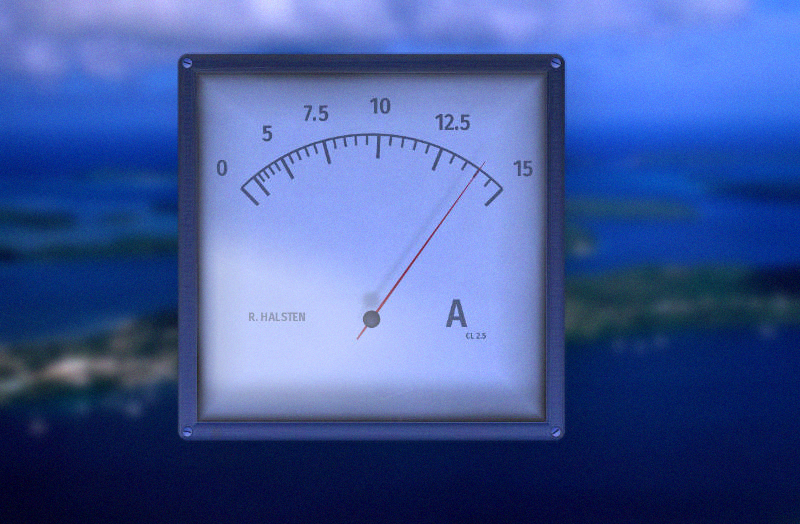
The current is 14,A
